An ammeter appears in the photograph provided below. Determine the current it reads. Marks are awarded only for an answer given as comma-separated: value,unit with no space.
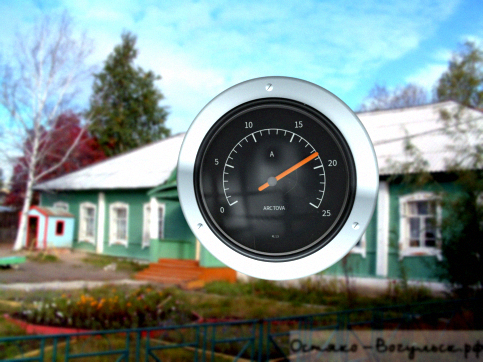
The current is 18.5,A
